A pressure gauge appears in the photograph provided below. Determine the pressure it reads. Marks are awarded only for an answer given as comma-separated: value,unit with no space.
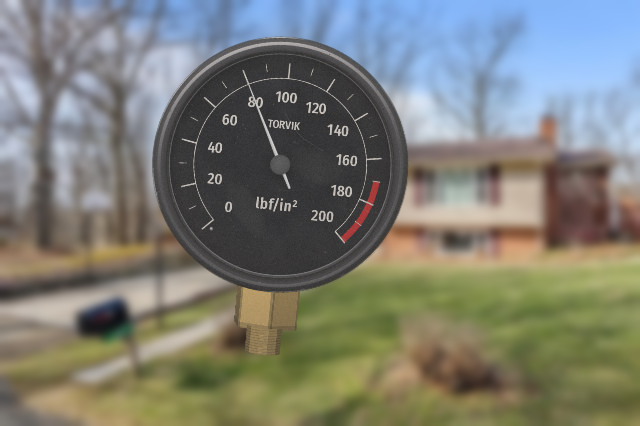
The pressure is 80,psi
